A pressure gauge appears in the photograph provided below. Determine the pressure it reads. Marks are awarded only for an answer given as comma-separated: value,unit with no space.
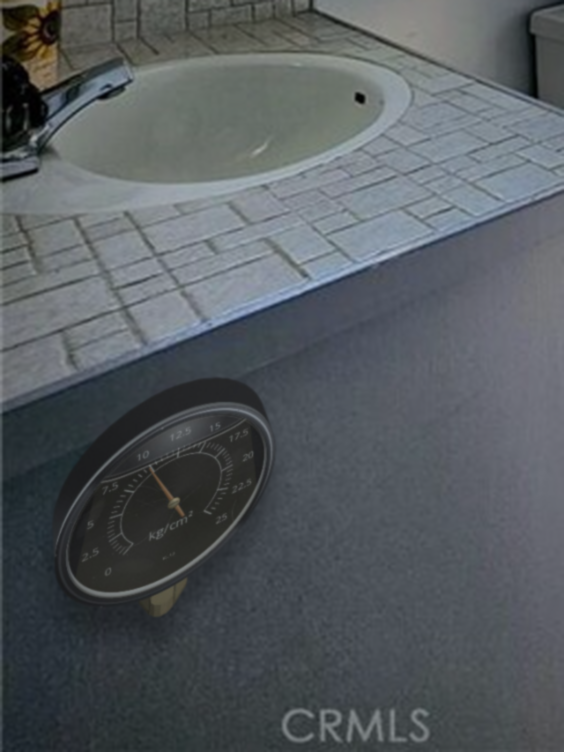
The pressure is 10,kg/cm²
